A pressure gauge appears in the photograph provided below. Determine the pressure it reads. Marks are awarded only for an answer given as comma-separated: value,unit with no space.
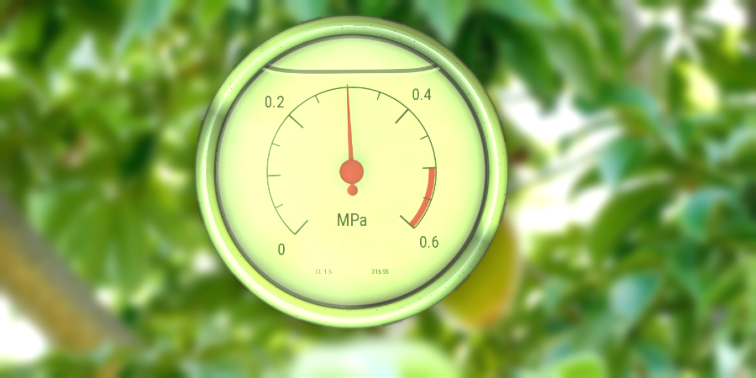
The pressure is 0.3,MPa
